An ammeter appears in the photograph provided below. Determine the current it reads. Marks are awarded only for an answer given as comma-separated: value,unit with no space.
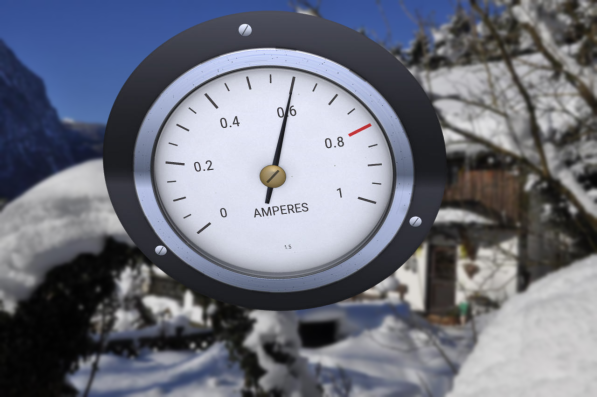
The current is 0.6,A
